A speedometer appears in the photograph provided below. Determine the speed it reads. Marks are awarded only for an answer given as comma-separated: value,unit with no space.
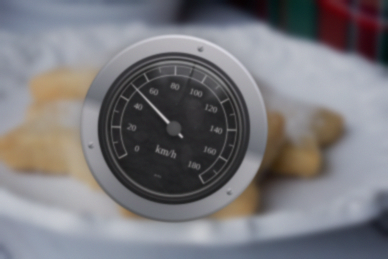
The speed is 50,km/h
